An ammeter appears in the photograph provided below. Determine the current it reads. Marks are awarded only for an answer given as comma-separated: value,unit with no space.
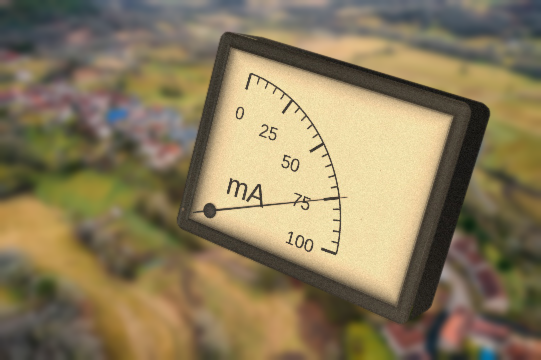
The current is 75,mA
